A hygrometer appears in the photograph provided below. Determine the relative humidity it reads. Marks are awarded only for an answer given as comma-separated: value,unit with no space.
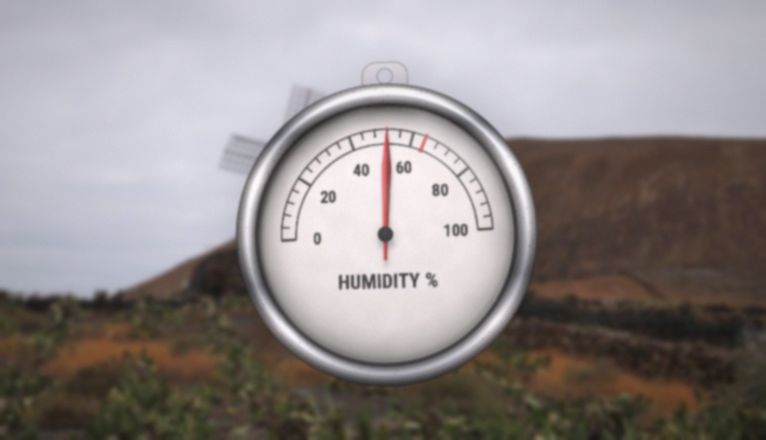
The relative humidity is 52,%
